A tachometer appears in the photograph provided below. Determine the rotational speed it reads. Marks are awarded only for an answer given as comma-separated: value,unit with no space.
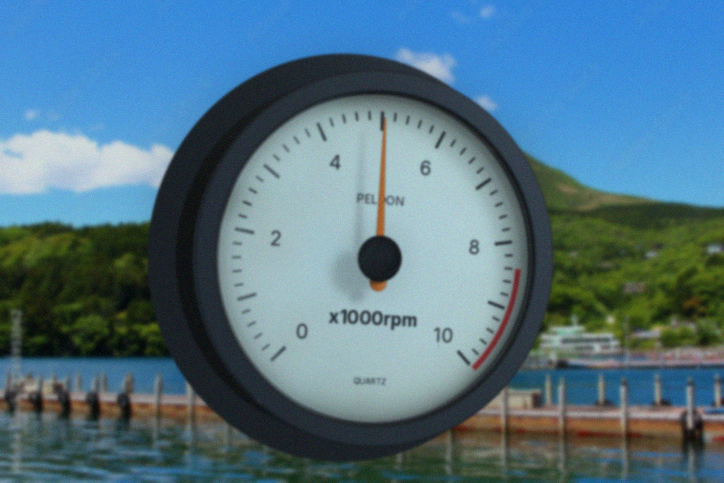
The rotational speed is 5000,rpm
